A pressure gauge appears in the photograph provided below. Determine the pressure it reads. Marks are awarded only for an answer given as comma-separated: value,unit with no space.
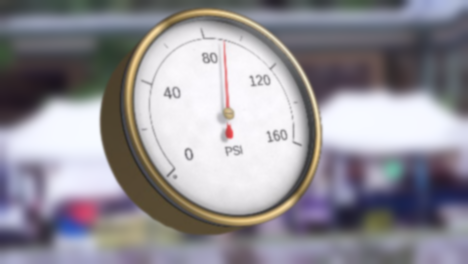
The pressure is 90,psi
